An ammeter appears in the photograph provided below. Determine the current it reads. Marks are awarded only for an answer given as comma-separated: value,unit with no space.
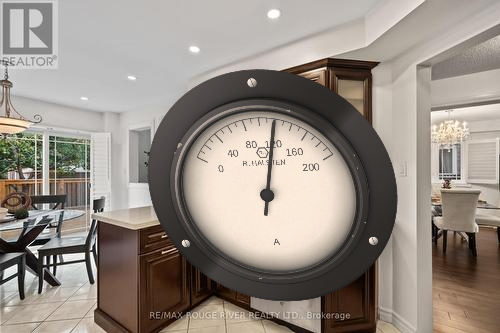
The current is 120,A
